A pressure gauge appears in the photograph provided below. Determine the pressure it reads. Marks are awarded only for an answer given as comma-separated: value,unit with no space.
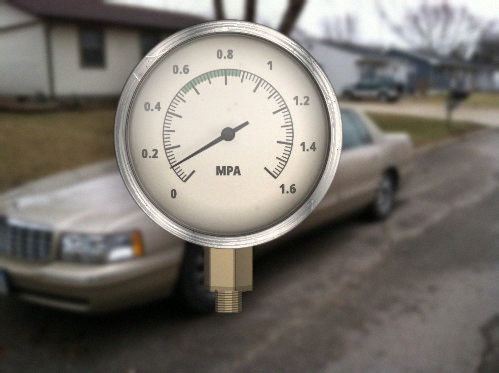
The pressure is 0.1,MPa
